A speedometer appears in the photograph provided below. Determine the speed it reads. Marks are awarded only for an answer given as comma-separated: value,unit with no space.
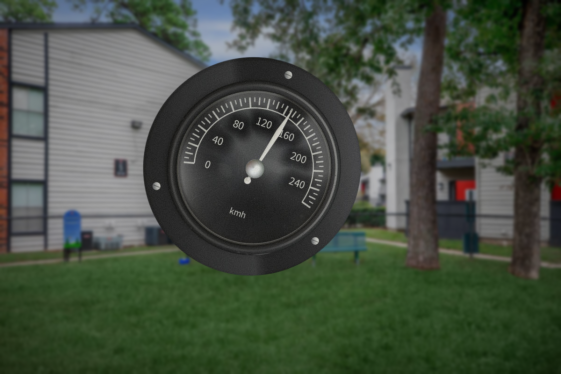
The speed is 145,km/h
